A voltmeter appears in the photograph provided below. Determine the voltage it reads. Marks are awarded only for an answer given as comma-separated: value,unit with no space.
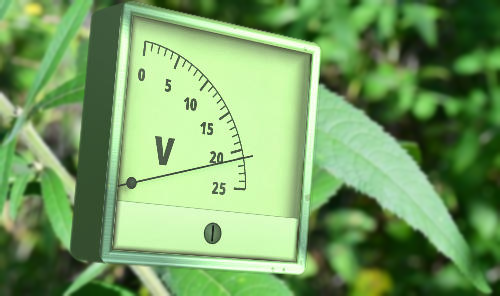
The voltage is 21,V
